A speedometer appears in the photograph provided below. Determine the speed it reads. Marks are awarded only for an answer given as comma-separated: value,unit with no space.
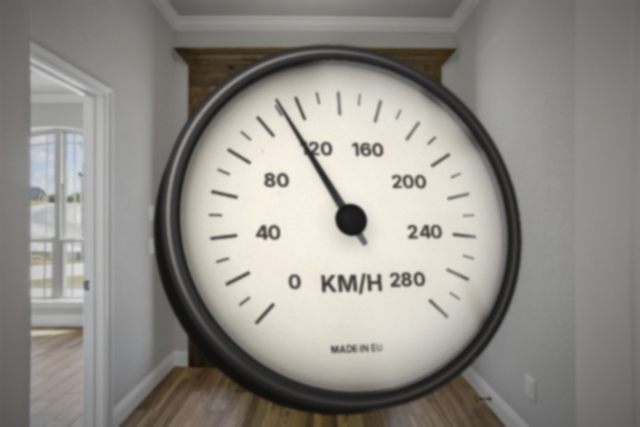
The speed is 110,km/h
